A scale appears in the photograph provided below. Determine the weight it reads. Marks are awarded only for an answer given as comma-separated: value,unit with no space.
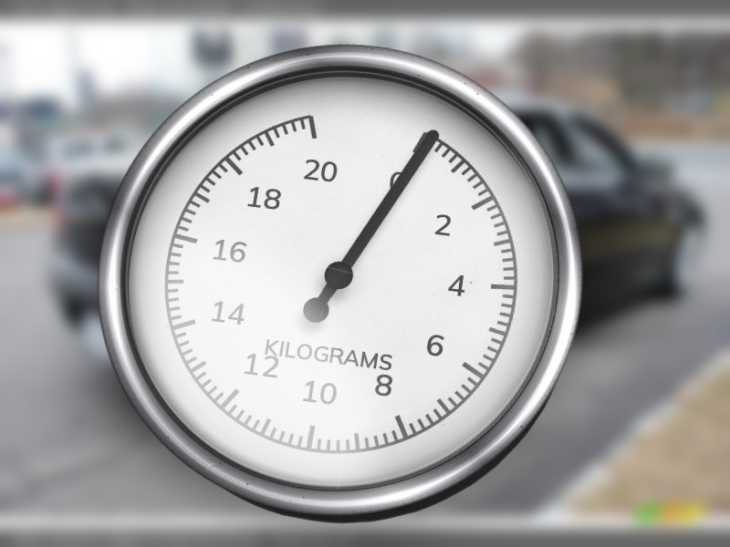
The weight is 0.2,kg
